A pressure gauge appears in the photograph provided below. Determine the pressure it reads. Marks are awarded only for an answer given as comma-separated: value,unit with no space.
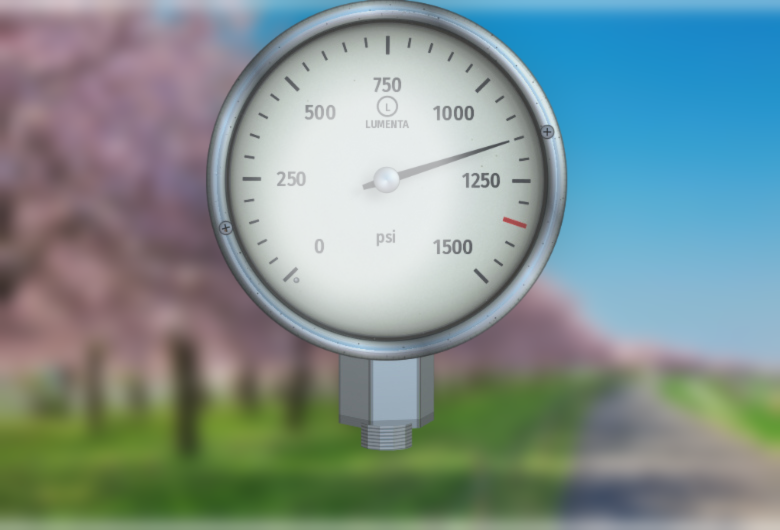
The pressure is 1150,psi
